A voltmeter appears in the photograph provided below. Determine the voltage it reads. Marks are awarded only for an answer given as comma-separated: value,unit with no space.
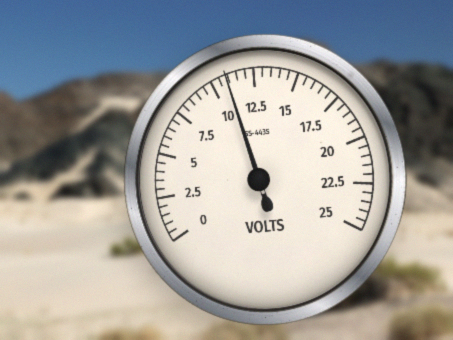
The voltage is 11,V
